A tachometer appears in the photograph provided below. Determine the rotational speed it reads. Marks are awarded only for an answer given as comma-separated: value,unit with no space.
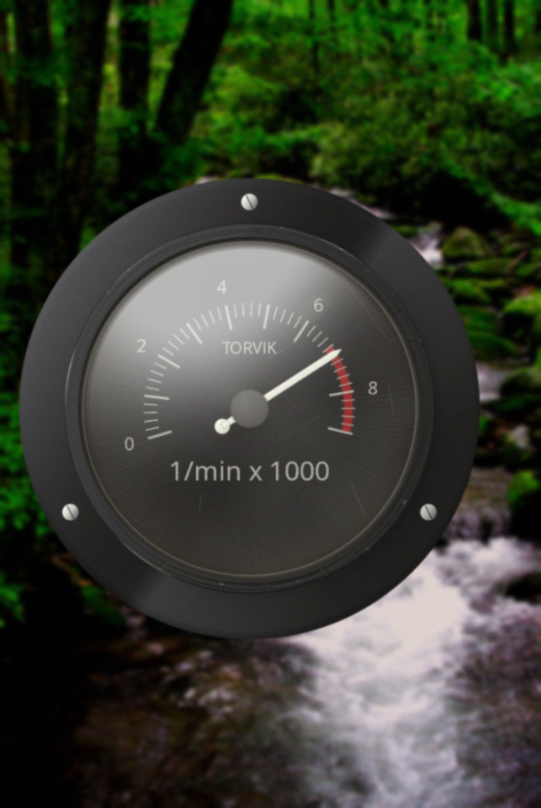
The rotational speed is 7000,rpm
